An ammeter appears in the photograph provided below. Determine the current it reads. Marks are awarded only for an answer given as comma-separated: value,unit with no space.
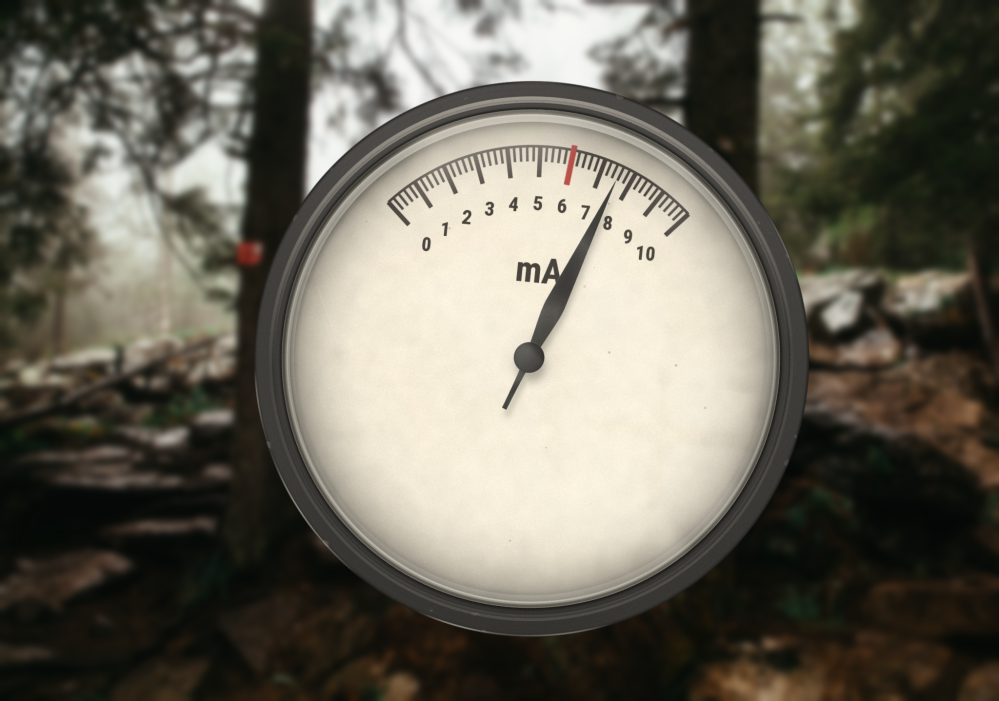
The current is 7.6,mA
